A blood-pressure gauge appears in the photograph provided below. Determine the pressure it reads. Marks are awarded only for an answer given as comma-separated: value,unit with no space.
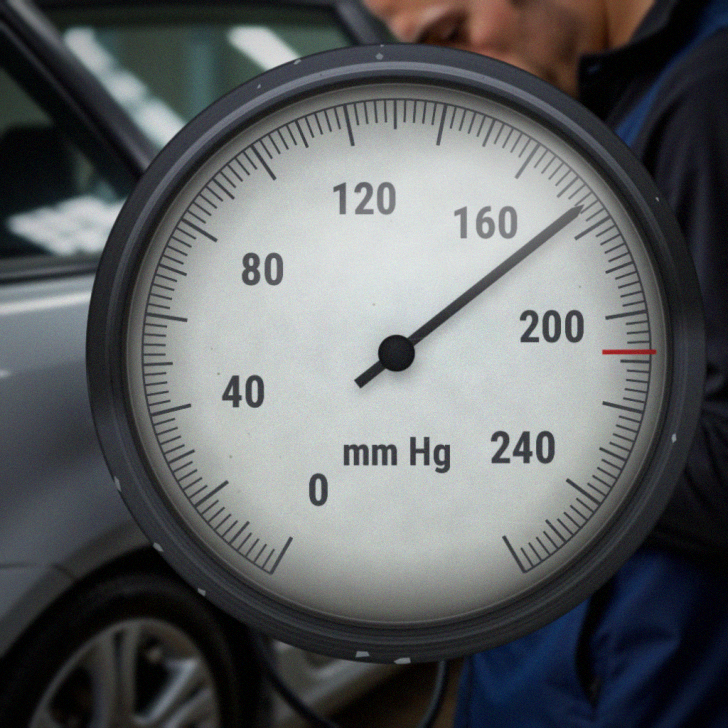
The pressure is 175,mmHg
